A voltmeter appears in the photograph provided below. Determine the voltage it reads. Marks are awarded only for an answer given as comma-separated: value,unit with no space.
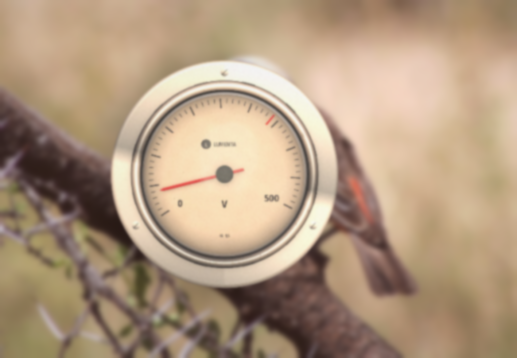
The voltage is 40,V
